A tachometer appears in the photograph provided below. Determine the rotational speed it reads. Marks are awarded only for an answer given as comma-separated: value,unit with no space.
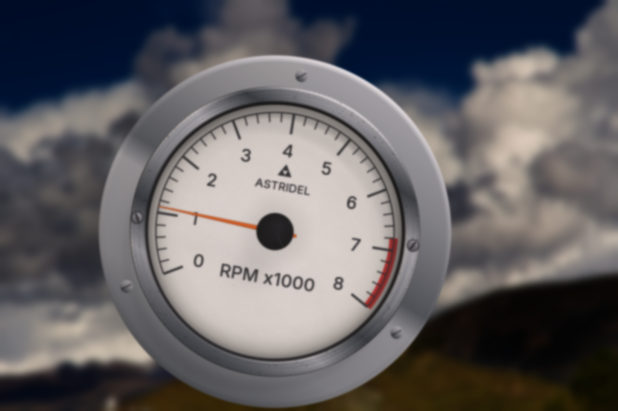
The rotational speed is 1100,rpm
